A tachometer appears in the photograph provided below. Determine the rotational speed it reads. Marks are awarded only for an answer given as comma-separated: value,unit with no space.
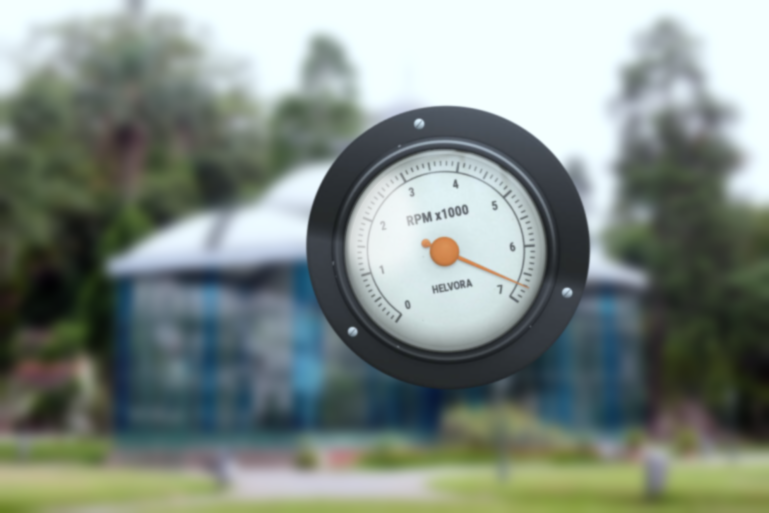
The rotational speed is 6700,rpm
